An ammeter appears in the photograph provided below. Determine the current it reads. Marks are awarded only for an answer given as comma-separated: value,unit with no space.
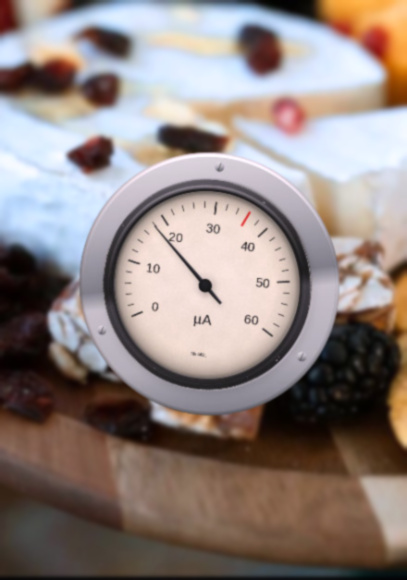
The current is 18,µA
